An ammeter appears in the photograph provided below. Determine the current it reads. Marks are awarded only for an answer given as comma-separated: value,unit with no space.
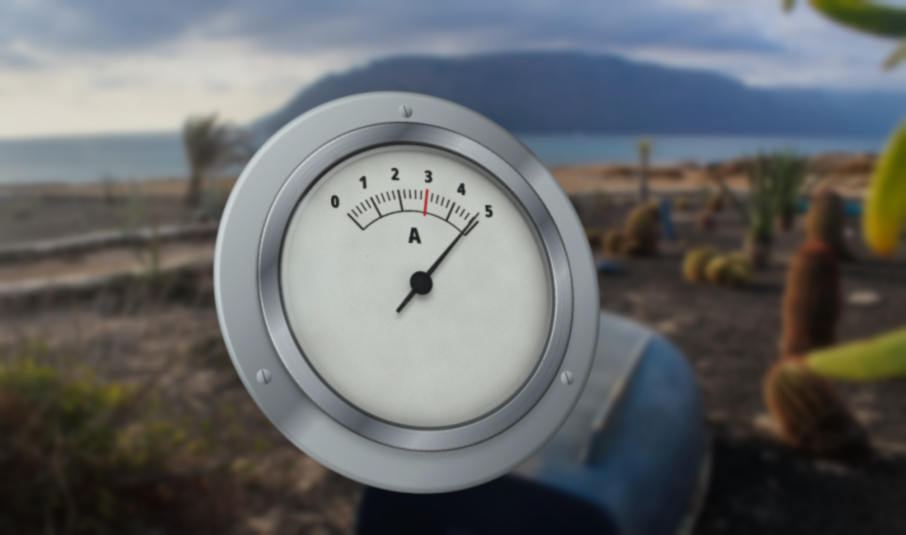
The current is 4.8,A
